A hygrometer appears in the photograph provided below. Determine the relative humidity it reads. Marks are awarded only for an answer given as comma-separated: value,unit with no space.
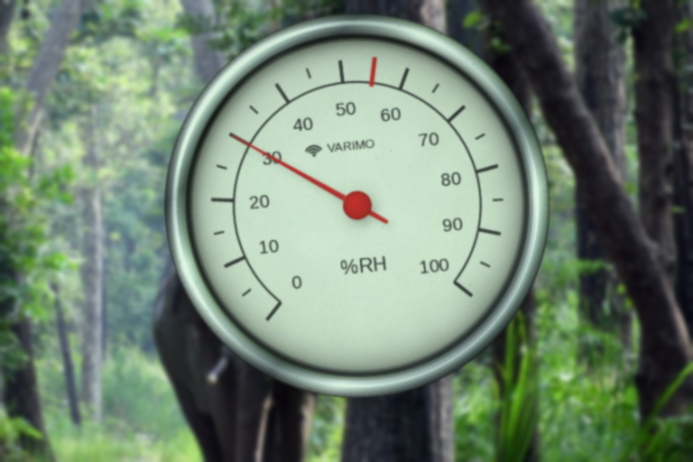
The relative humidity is 30,%
